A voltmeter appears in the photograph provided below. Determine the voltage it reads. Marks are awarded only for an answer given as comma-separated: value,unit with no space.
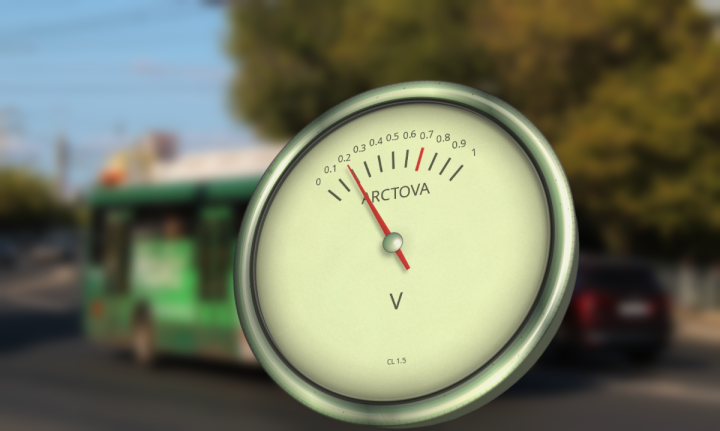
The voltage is 0.2,V
